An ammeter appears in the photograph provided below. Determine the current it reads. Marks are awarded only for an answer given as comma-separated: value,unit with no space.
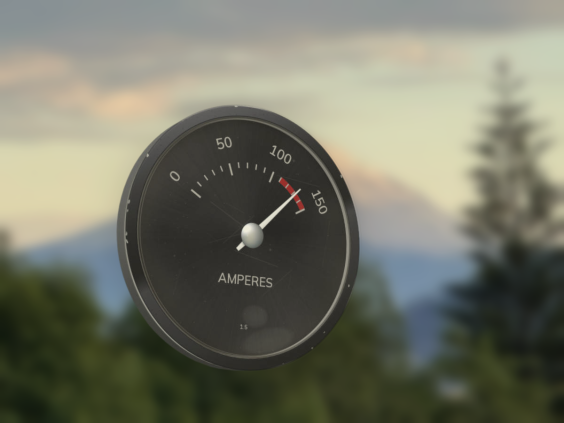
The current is 130,A
